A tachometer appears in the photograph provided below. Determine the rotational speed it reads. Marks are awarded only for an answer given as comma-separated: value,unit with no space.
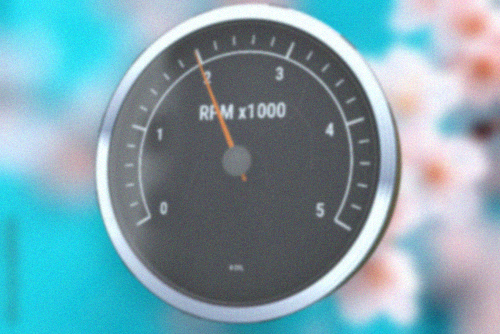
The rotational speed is 2000,rpm
